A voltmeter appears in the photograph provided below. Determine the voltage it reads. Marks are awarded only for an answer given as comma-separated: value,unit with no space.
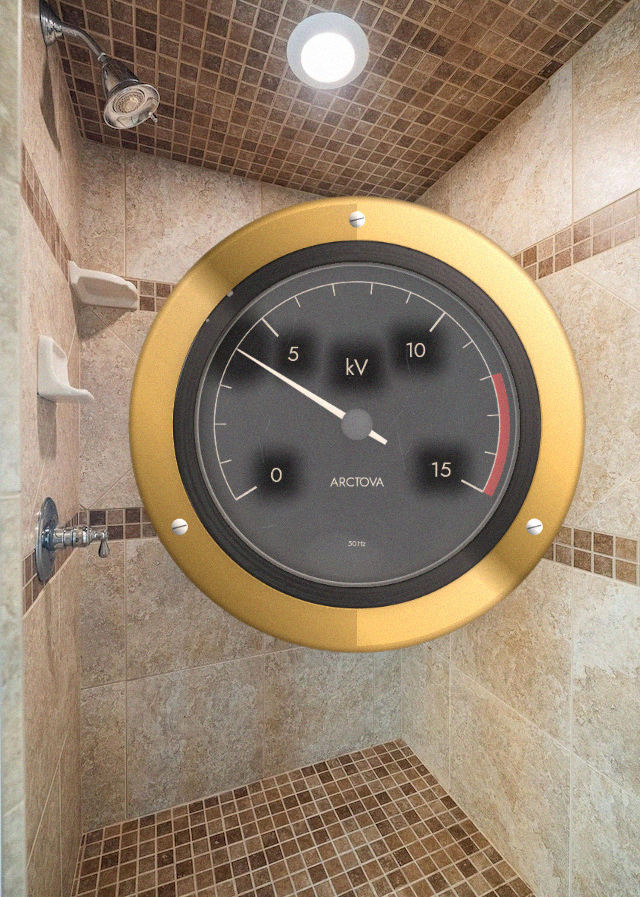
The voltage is 4,kV
